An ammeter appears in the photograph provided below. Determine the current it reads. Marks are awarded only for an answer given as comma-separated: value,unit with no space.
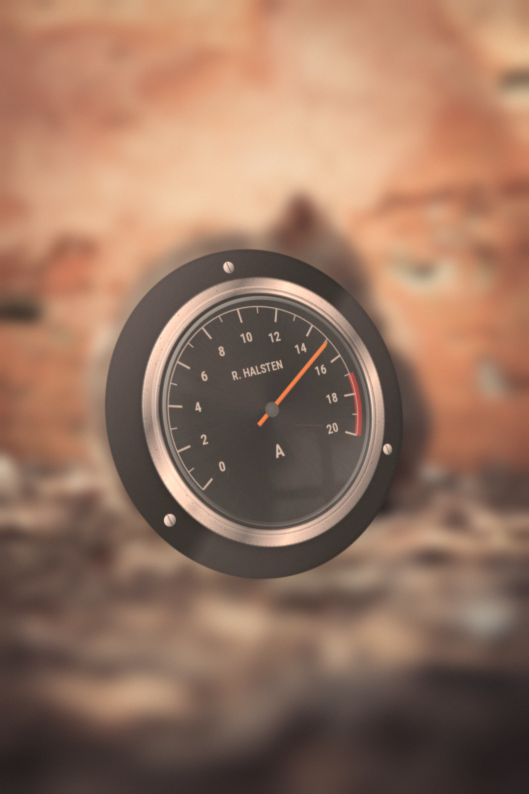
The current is 15,A
